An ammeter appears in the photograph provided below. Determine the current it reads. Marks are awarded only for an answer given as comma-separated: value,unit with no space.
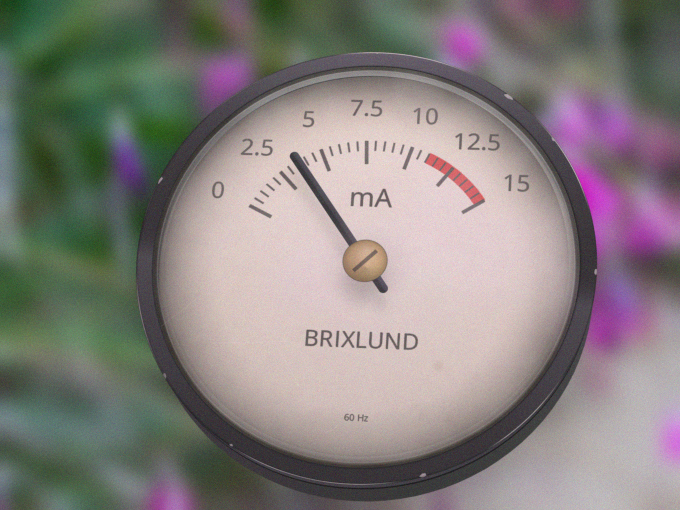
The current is 3.5,mA
